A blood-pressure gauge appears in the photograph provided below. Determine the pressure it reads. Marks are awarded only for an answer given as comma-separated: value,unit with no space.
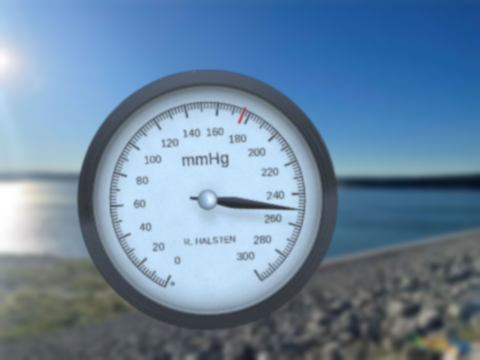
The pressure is 250,mmHg
